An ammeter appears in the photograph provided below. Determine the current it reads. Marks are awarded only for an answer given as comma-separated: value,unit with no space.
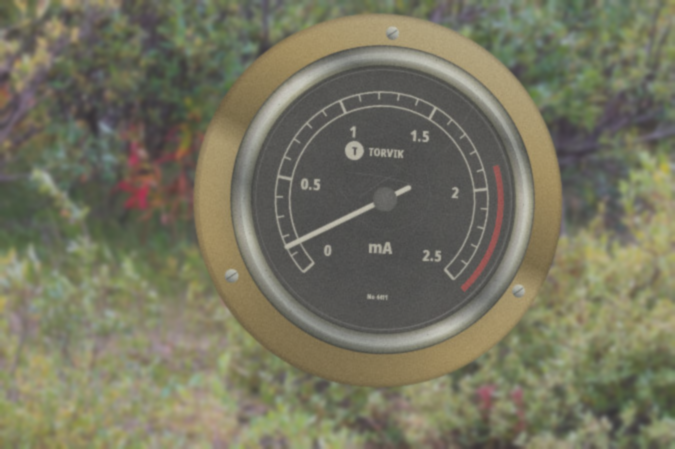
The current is 0.15,mA
